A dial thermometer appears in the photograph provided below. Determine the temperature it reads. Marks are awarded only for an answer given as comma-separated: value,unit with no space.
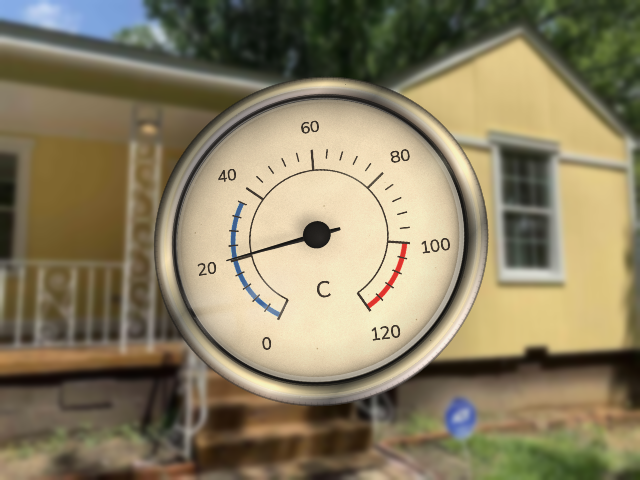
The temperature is 20,°C
